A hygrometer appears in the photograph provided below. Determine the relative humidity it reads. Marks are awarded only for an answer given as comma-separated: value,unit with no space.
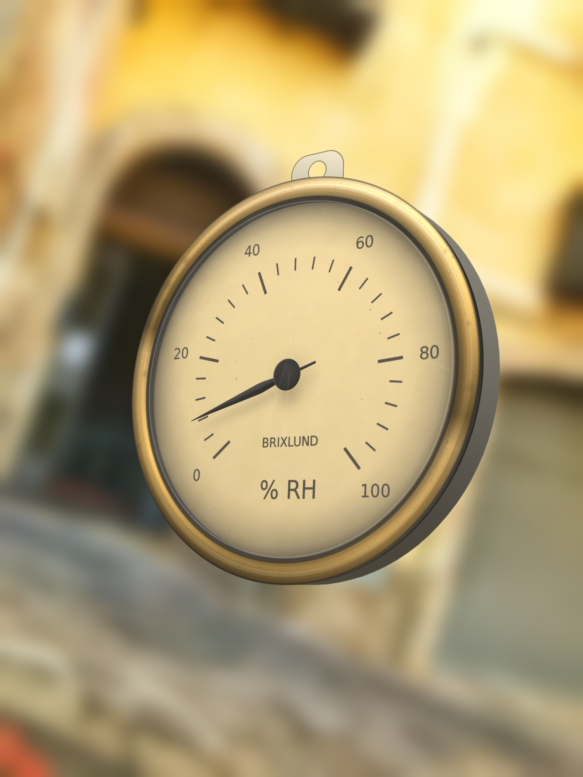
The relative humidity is 8,%
